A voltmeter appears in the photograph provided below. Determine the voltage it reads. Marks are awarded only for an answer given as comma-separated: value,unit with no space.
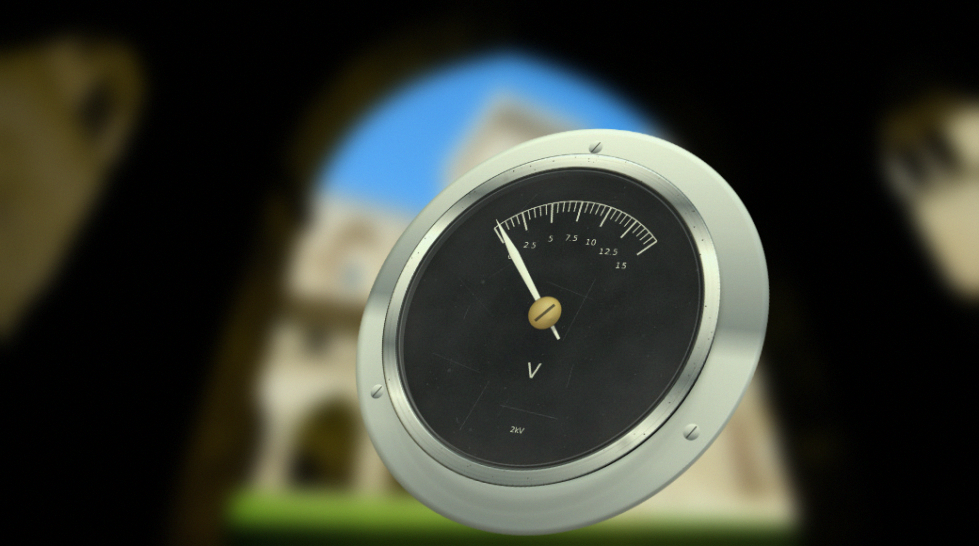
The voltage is 0.5,V
